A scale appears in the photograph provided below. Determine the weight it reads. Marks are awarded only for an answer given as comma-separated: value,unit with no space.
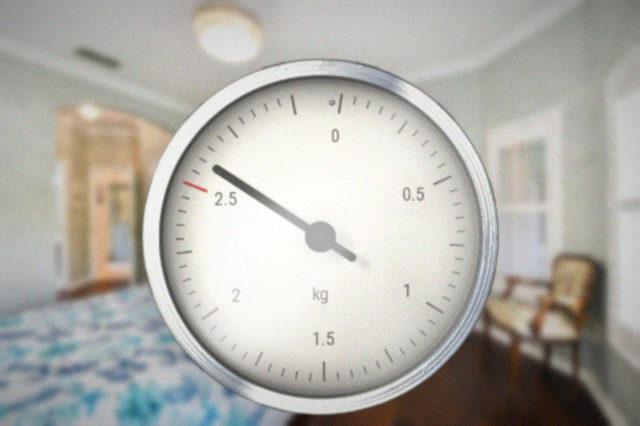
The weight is 2.6,kg
